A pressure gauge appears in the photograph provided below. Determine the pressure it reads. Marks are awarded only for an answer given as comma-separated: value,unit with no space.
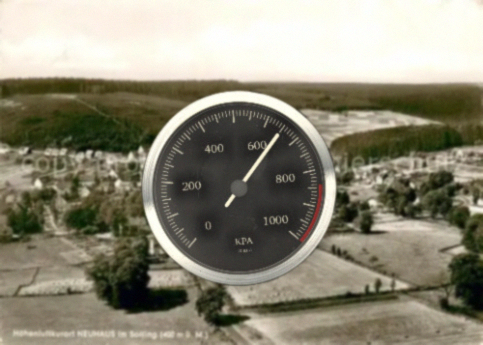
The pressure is 650,kPa
